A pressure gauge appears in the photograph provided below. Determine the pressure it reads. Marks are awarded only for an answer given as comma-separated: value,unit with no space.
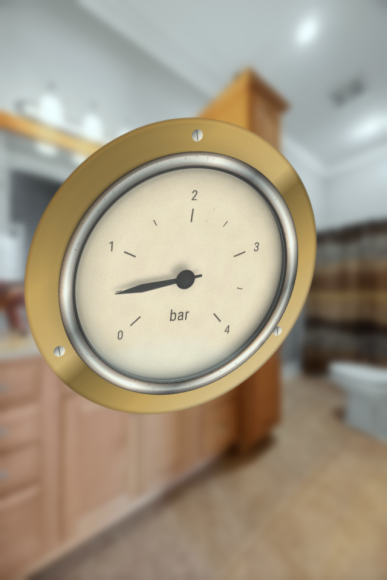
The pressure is 0.5,bar
